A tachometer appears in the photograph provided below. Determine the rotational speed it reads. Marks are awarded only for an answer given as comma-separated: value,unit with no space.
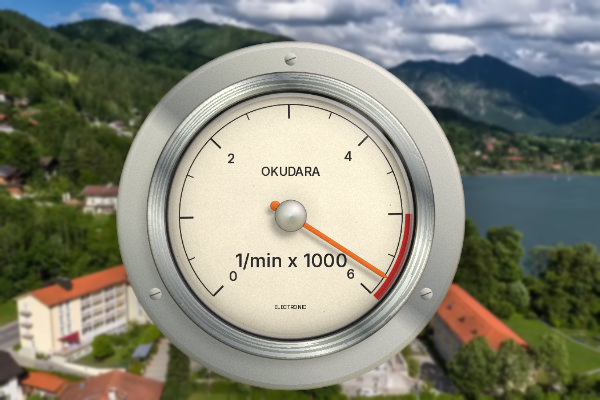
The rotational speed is 5750,rpm
